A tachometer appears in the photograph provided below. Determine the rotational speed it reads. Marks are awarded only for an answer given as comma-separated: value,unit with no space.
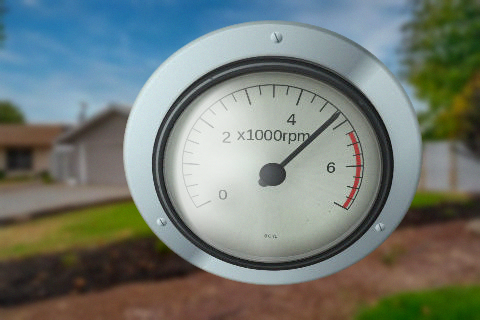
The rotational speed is 4750,rpm
